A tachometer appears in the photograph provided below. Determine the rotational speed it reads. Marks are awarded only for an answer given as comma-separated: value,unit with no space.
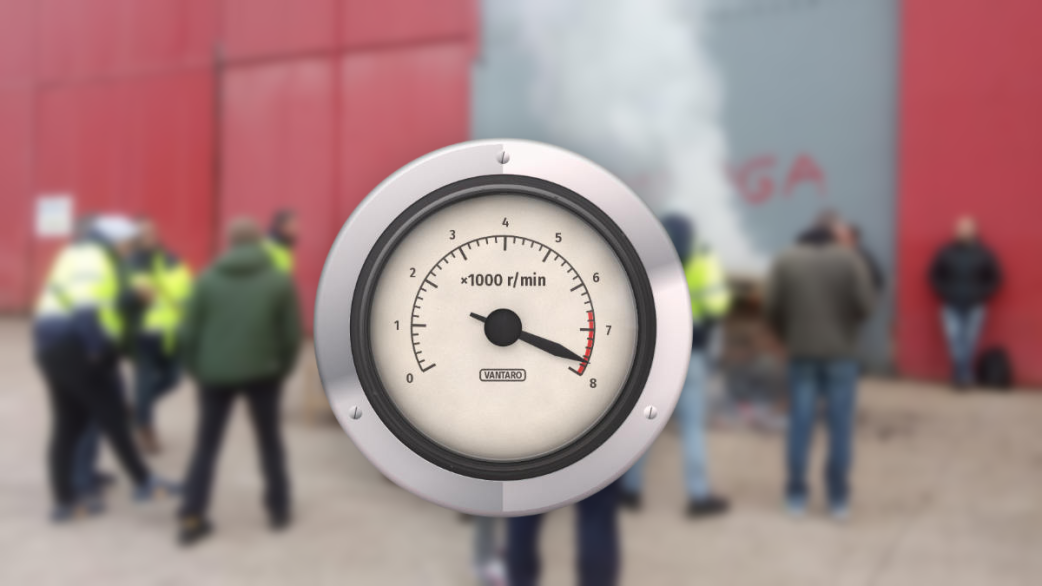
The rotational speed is 7700,rpm
